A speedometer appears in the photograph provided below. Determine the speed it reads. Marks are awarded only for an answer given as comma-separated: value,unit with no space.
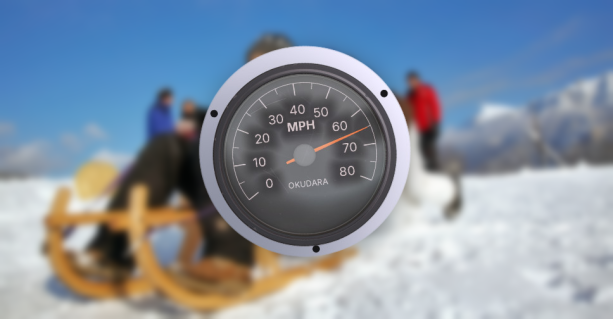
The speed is 65,mph
